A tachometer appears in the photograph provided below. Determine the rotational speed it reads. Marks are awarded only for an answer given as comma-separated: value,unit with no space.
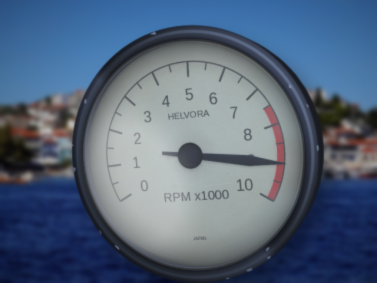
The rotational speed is 9000,rpm
